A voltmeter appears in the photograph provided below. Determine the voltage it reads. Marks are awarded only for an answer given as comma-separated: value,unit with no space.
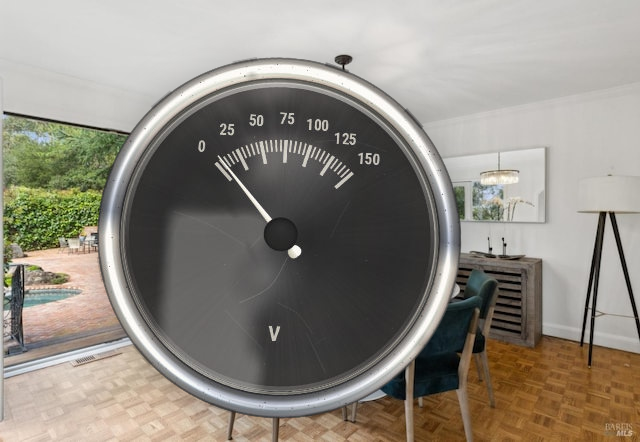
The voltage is 5,V
